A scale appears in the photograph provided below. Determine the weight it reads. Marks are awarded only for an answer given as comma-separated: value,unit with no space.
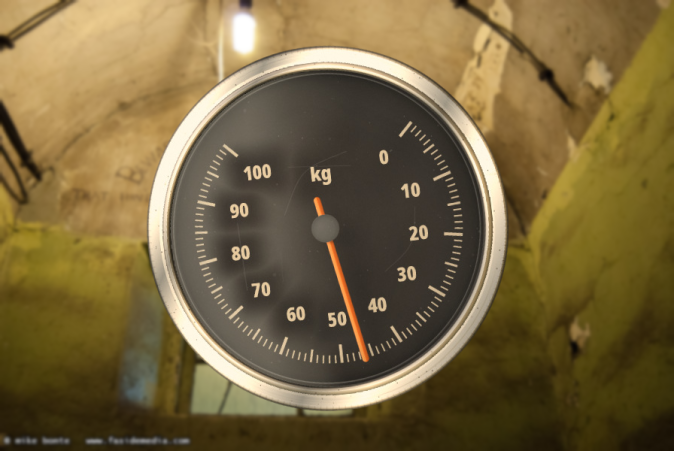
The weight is 46,kg
